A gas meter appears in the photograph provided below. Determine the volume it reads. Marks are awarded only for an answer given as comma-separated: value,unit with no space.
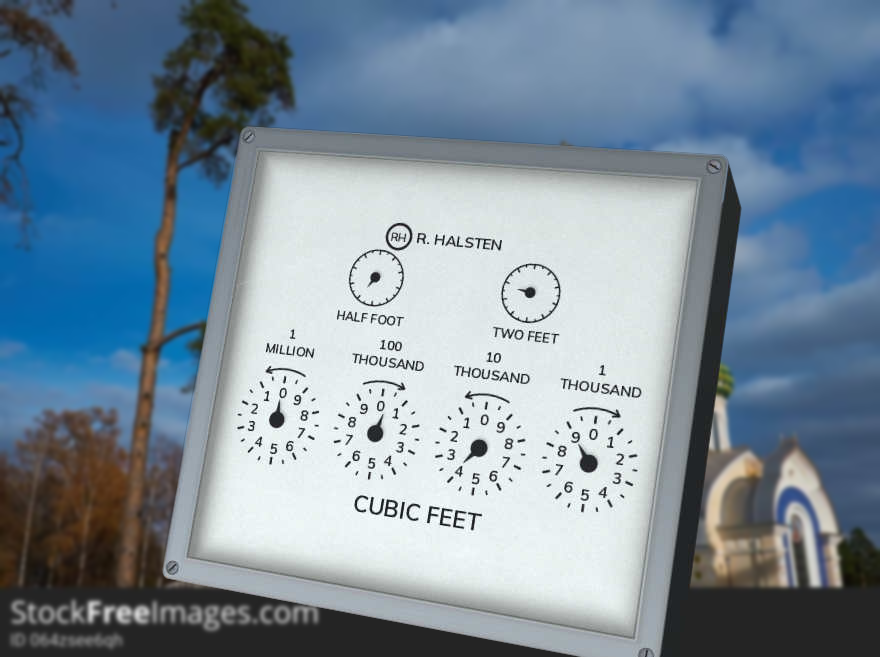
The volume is 3900,ft³
